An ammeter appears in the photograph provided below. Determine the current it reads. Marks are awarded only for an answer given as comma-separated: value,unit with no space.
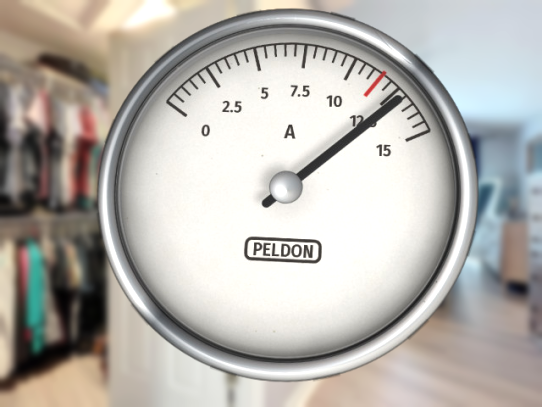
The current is 13,A
